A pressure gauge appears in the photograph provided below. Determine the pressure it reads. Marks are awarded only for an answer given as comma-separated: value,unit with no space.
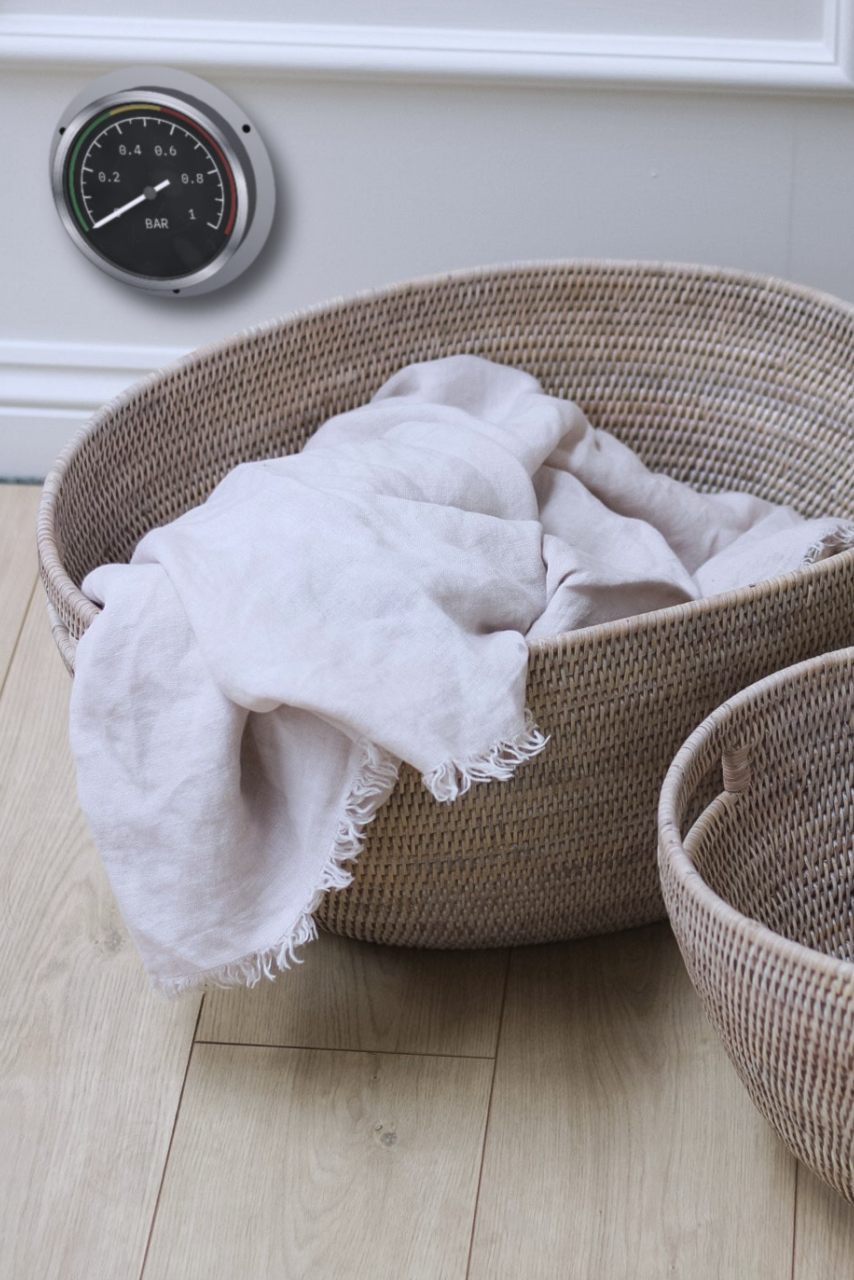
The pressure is 0,bar
